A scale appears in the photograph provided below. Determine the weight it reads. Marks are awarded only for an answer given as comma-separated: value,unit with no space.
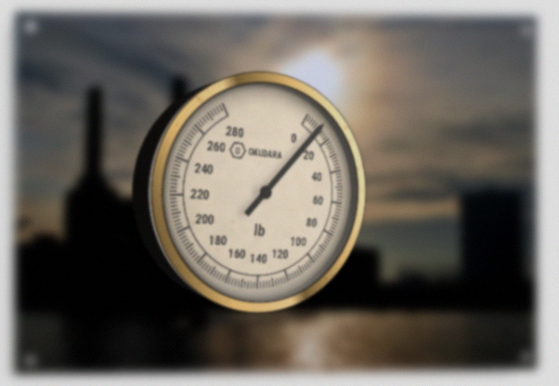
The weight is 10,lb
